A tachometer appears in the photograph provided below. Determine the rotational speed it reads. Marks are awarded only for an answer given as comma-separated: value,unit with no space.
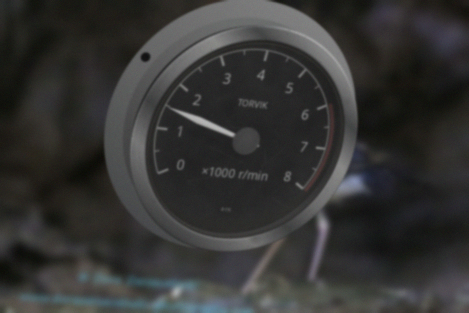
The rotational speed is 1500,rpm
